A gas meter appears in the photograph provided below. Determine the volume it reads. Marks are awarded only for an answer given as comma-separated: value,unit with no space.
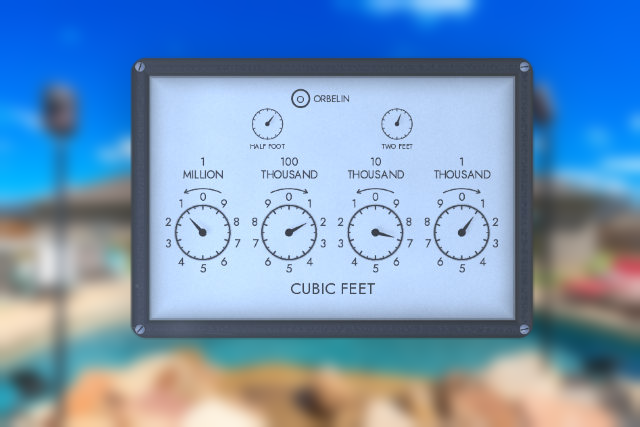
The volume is 117100,ft³
